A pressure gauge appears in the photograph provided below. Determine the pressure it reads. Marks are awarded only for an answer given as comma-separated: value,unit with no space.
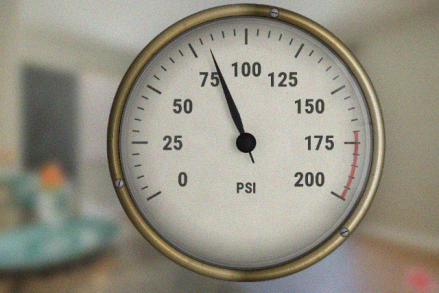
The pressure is 82.5,psi
